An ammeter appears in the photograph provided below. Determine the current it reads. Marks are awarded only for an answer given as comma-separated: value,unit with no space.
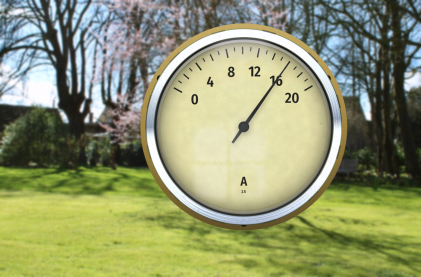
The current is 16,A
